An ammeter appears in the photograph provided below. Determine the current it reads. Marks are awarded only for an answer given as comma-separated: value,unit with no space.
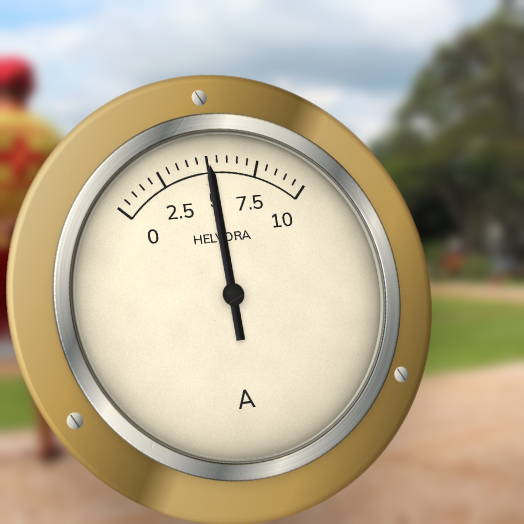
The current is 5,A
